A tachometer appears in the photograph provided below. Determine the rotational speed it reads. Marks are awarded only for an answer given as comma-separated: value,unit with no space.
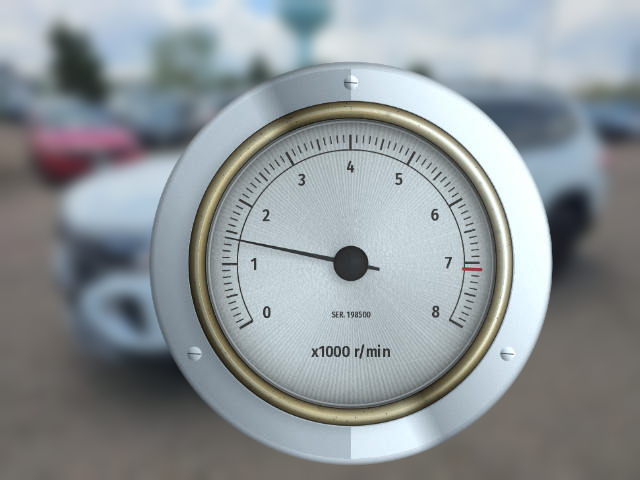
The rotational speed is 1400,rpm
